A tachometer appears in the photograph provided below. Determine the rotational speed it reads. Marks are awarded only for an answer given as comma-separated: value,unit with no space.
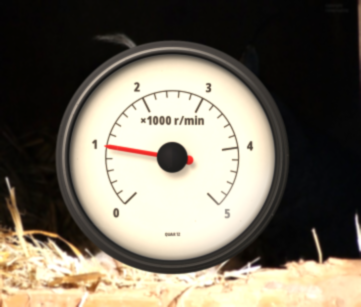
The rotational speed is 1000,rpm
